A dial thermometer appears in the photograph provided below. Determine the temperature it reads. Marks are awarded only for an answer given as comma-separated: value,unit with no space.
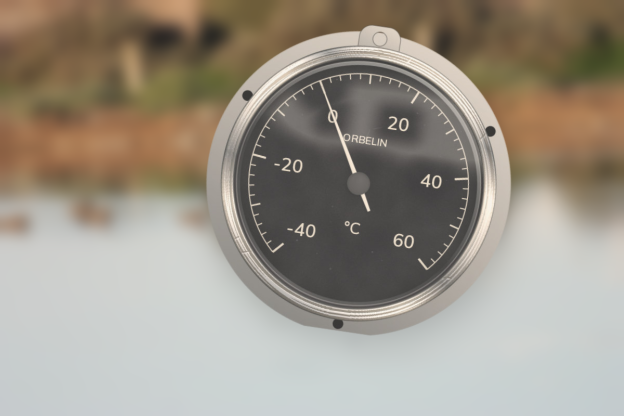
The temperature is 0,°C
